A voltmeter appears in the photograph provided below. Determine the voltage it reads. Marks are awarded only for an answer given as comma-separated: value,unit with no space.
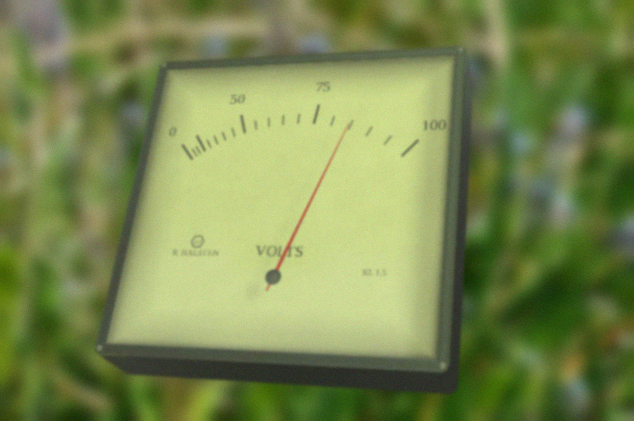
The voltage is 85,V
